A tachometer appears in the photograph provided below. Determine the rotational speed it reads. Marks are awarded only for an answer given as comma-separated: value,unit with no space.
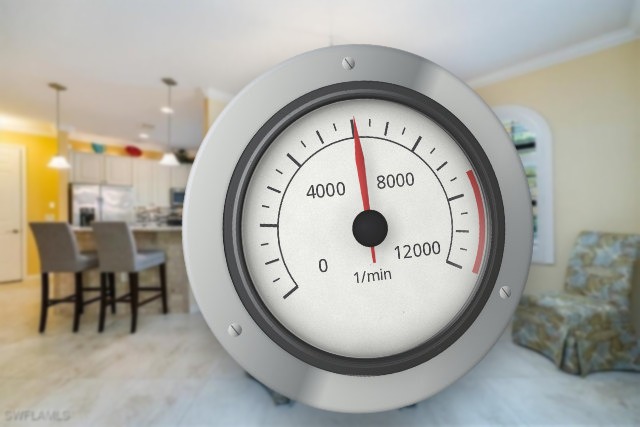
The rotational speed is 6000,rpm
